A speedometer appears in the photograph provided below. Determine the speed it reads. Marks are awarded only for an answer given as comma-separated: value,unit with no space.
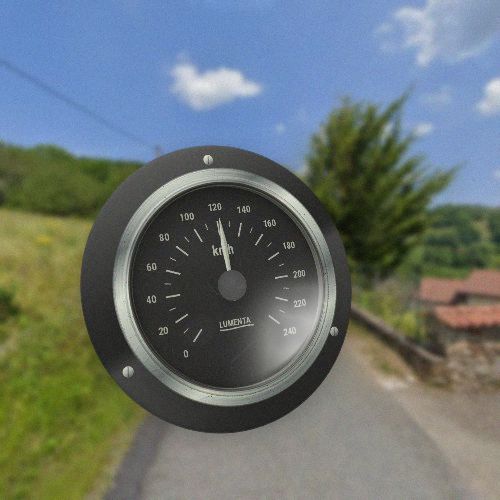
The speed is 120,km/h
